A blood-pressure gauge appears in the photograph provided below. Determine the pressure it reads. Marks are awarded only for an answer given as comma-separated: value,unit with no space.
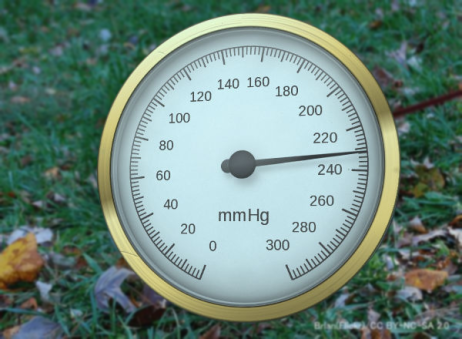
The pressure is 232,mmHg
